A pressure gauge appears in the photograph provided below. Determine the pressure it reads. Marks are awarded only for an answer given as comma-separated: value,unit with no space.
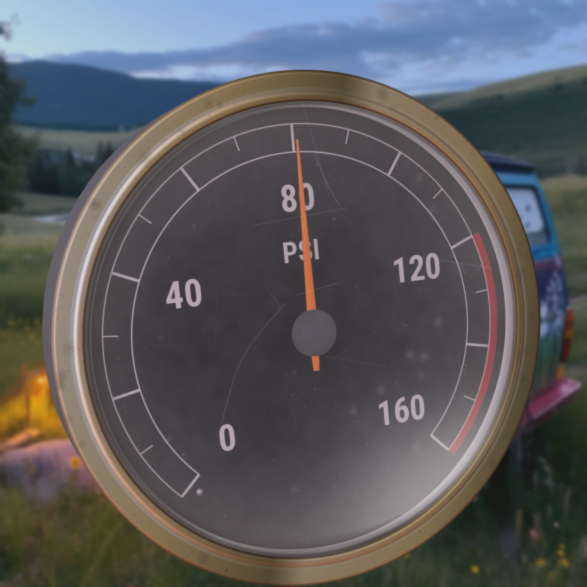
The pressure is 80,psi
